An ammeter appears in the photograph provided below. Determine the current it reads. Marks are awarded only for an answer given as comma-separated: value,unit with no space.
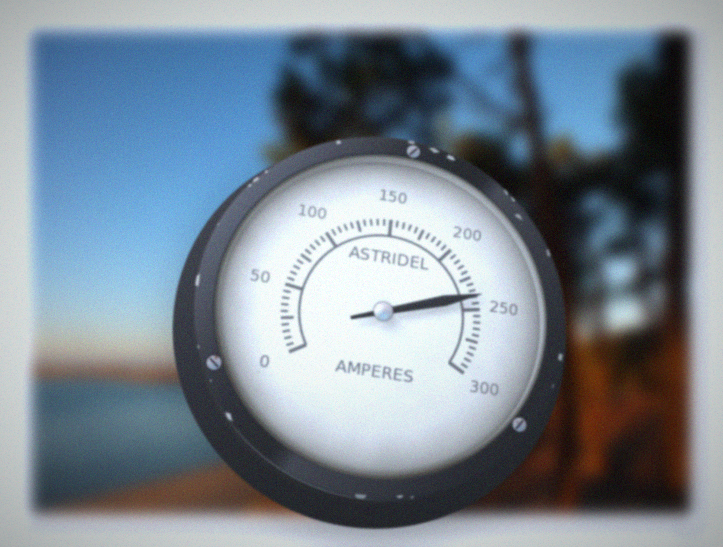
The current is 240,A
